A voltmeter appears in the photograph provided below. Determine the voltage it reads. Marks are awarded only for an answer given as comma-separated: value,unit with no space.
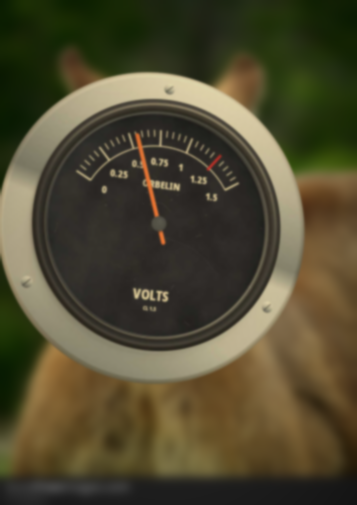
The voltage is 0.55,V
